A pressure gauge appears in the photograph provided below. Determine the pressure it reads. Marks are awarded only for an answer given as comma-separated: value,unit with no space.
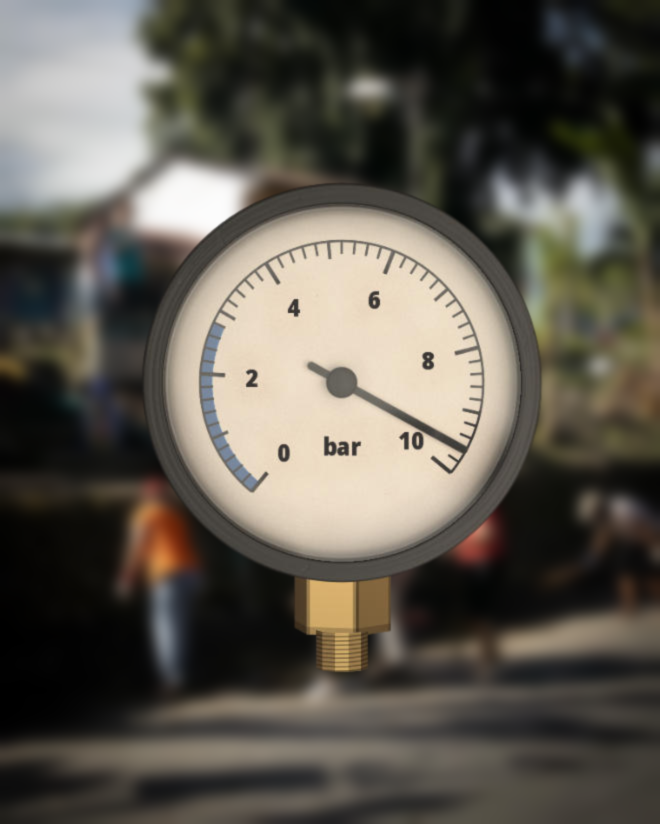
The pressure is 9.6,bar
